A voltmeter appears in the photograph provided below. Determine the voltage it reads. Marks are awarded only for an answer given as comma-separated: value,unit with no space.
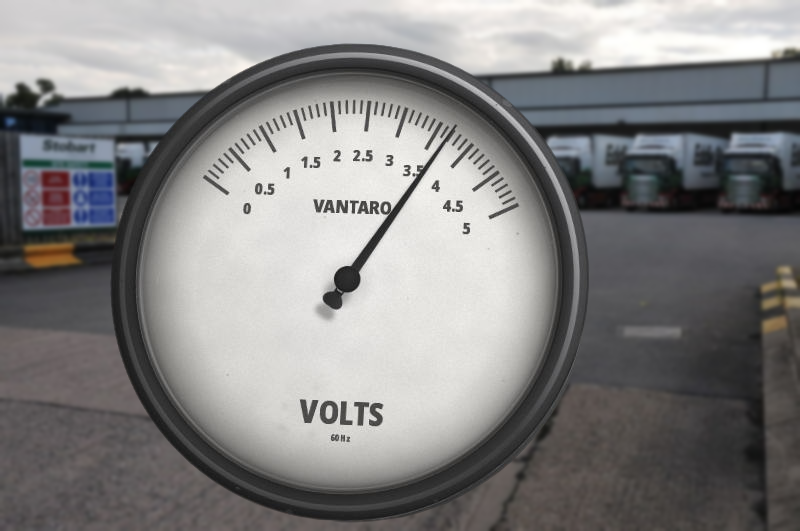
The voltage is 3.7,V
